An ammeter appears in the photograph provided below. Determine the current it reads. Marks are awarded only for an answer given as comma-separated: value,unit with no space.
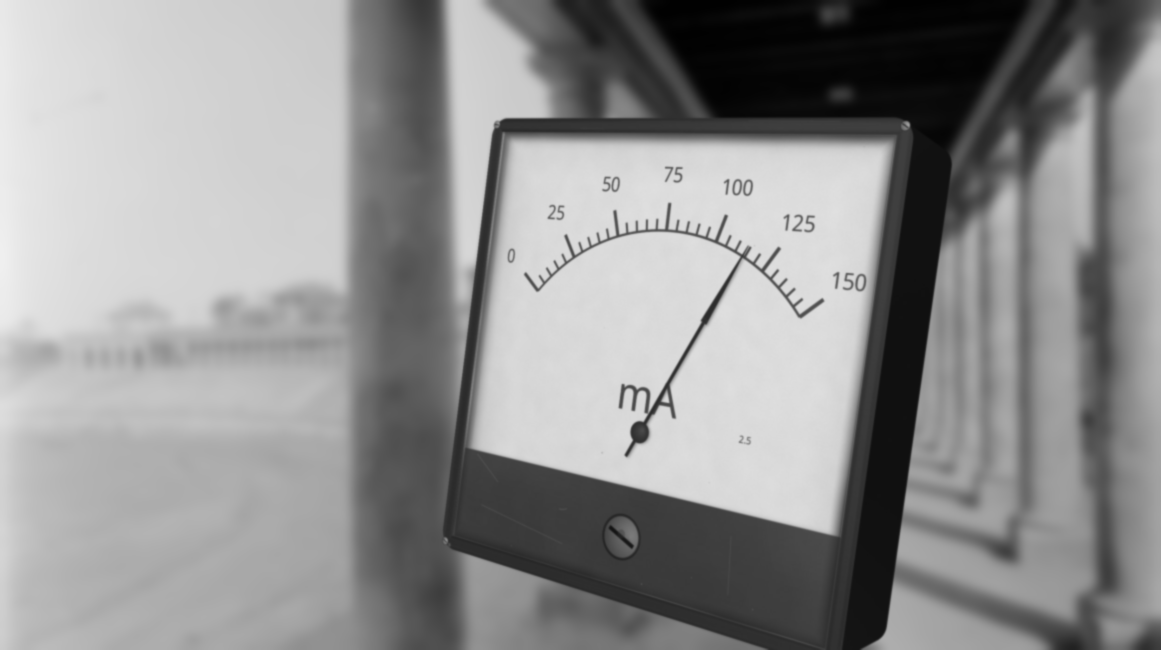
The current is 115,mA
